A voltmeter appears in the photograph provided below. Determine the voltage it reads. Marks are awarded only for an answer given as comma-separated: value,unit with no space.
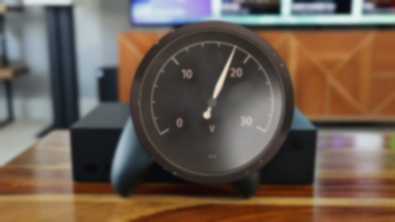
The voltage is 18,V
